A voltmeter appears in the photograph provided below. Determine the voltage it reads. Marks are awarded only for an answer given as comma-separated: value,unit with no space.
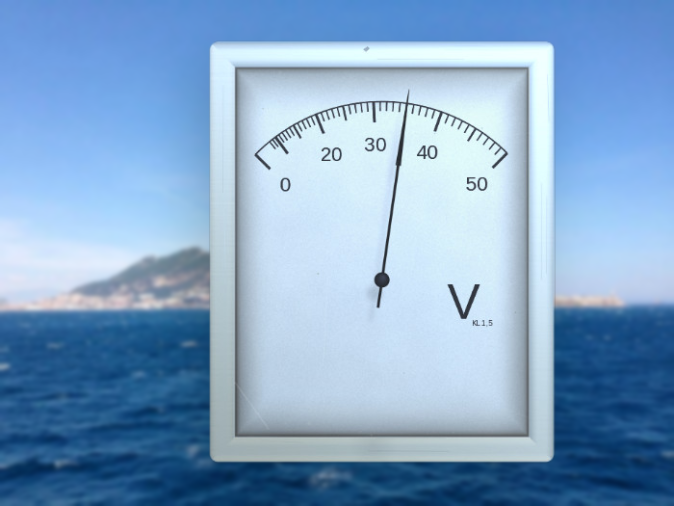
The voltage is 35,V
